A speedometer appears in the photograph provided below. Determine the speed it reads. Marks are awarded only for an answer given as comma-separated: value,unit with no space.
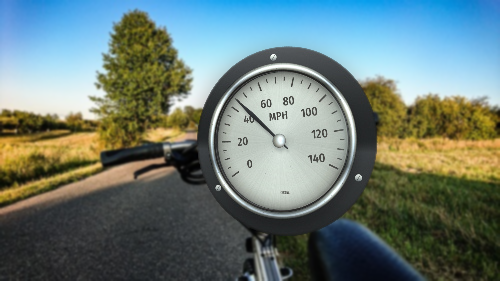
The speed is 45,mph
